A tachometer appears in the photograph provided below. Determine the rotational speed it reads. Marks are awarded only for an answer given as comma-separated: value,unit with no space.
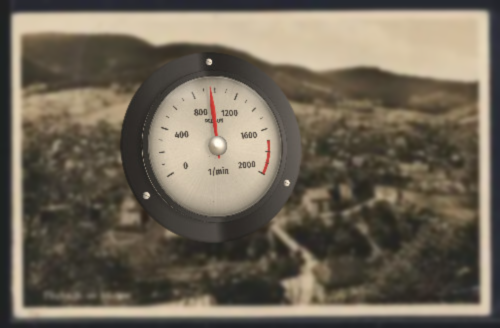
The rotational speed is 950,rpm
